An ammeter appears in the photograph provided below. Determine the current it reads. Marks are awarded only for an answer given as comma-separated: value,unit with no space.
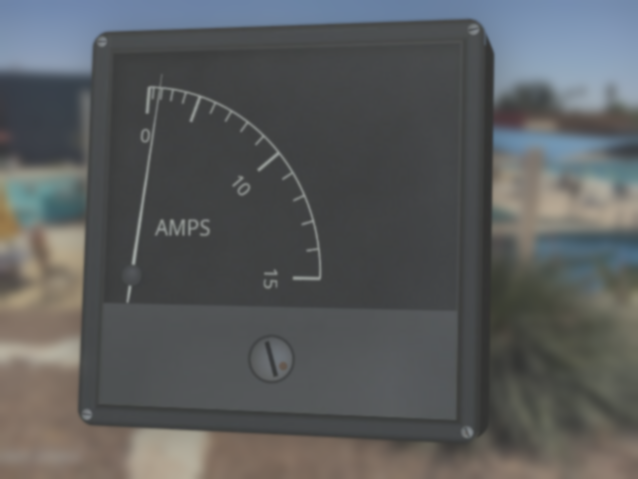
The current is 2,A
